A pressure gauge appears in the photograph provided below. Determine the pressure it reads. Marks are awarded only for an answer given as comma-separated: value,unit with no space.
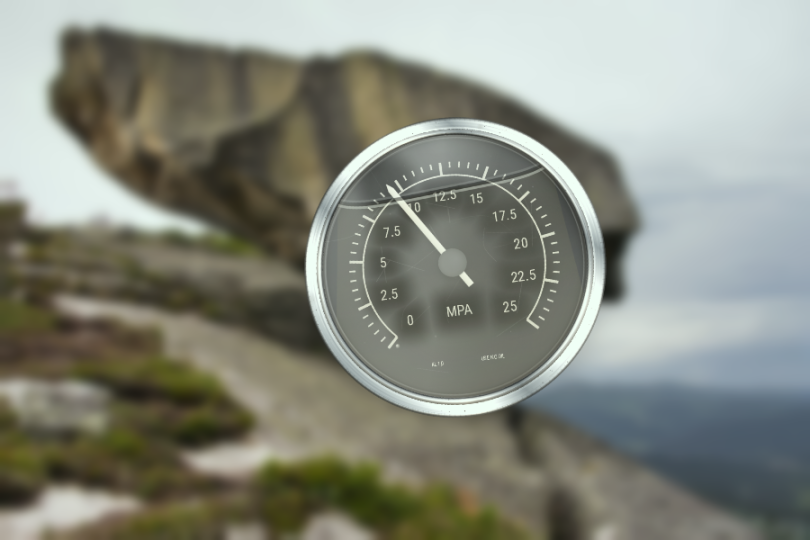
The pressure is 9.5,MPa
